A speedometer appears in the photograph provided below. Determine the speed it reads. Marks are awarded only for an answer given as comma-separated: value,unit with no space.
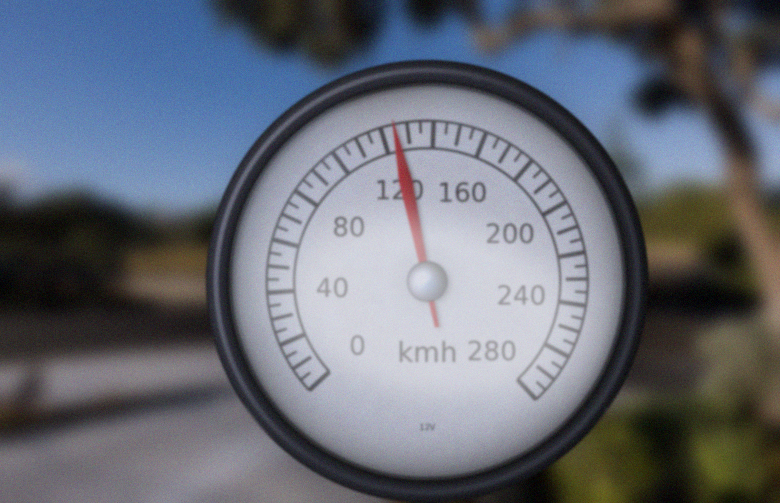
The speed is 125,km/h
